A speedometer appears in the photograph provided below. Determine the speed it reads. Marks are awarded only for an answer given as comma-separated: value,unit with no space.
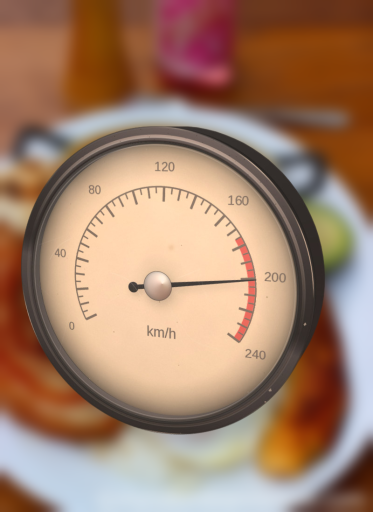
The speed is 200,km/h
